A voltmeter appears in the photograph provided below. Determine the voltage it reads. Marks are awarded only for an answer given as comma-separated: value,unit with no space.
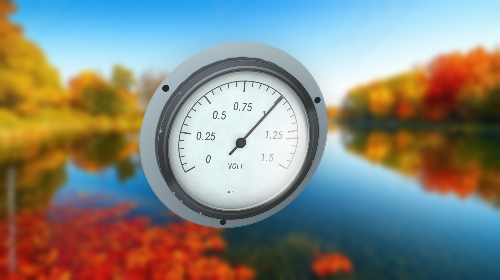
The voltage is 1,V
